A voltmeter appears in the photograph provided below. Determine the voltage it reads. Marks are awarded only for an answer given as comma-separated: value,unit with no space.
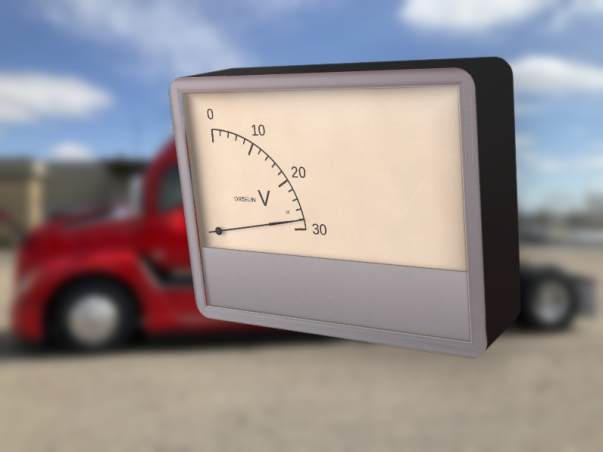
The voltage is 28,V
